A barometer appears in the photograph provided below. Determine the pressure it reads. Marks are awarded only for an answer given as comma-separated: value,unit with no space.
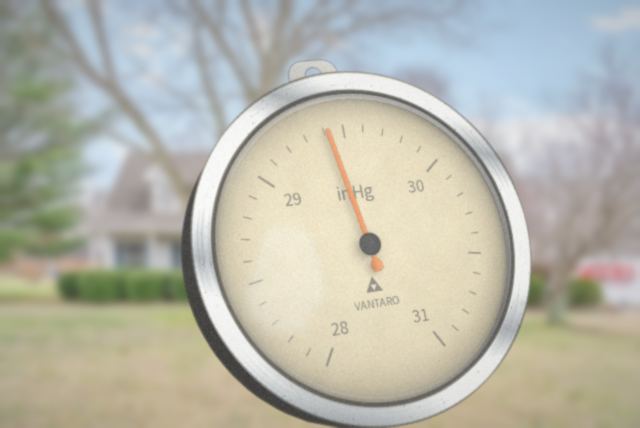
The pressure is 29.4,inHg
